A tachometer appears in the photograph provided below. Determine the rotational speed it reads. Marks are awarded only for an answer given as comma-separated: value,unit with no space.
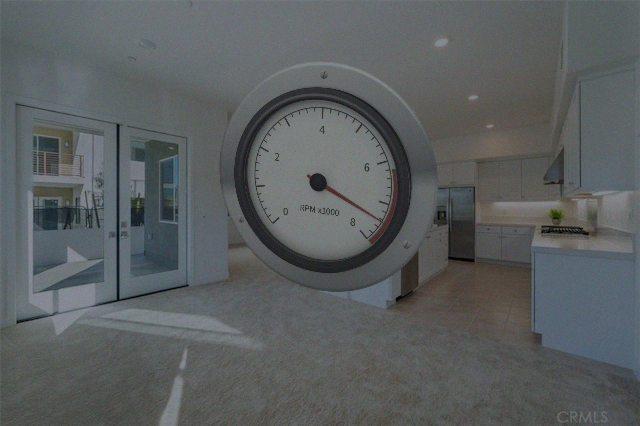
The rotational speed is 7400,rpm
